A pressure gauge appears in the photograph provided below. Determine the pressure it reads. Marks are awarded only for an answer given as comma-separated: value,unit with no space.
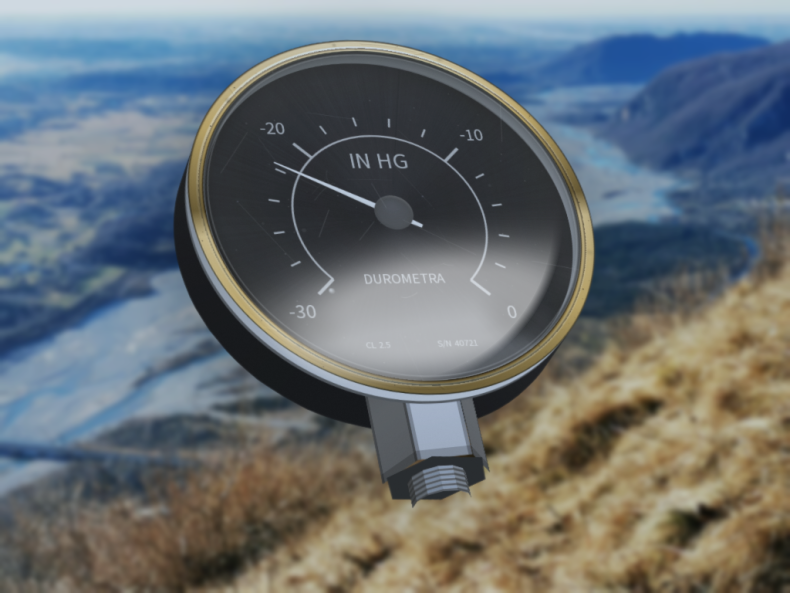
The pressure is -22,inHg
